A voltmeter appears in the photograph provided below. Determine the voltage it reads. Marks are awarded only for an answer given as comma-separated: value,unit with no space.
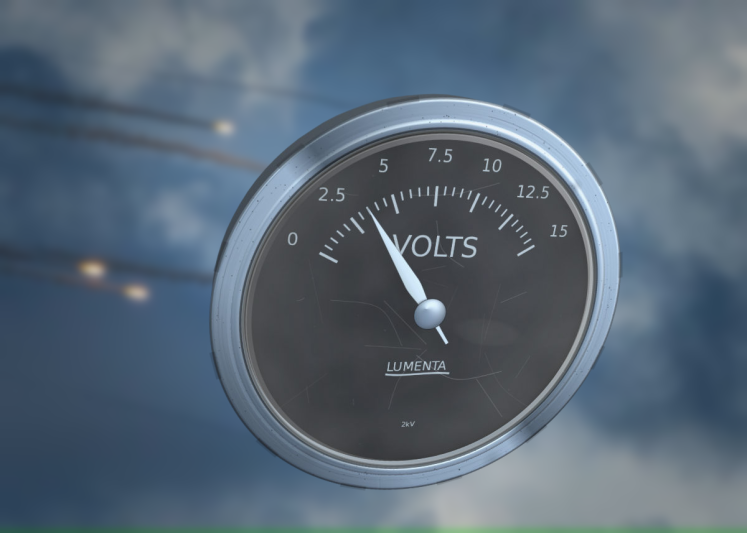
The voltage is 3.5,V
